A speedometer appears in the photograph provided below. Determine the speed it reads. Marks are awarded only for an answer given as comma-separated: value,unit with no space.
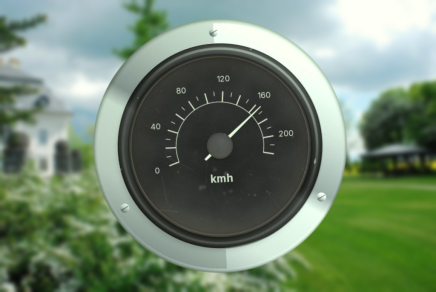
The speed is 165,km/h
